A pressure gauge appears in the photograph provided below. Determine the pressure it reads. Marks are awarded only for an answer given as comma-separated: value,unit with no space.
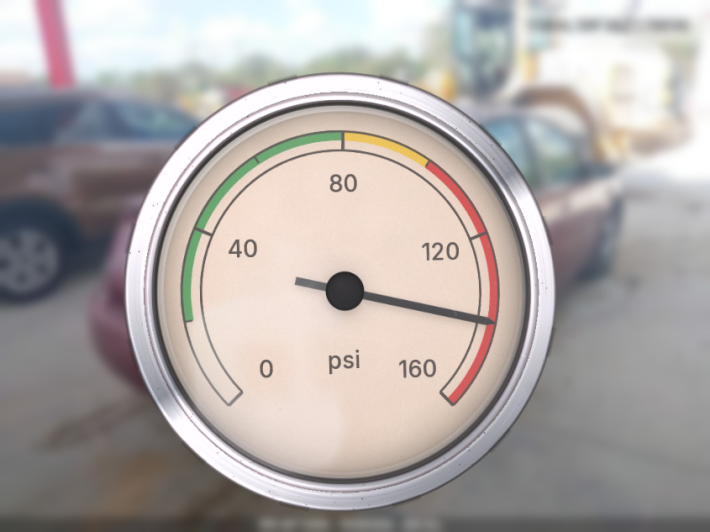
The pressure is 140,psi
